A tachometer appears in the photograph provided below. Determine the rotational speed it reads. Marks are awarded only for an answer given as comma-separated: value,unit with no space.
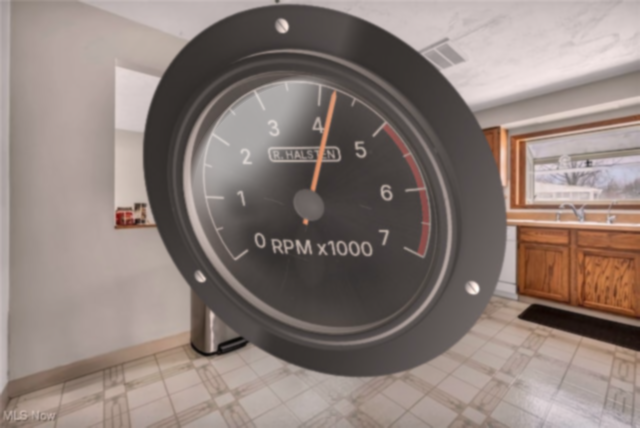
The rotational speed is 4250,rpm
